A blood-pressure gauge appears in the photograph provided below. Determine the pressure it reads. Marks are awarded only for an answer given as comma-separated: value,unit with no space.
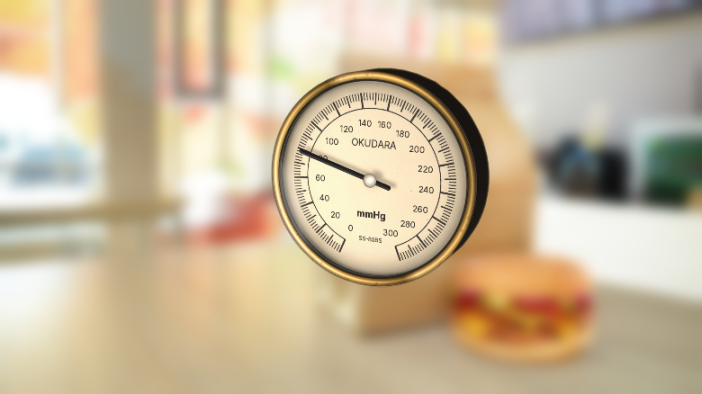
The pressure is 80,mmHg
